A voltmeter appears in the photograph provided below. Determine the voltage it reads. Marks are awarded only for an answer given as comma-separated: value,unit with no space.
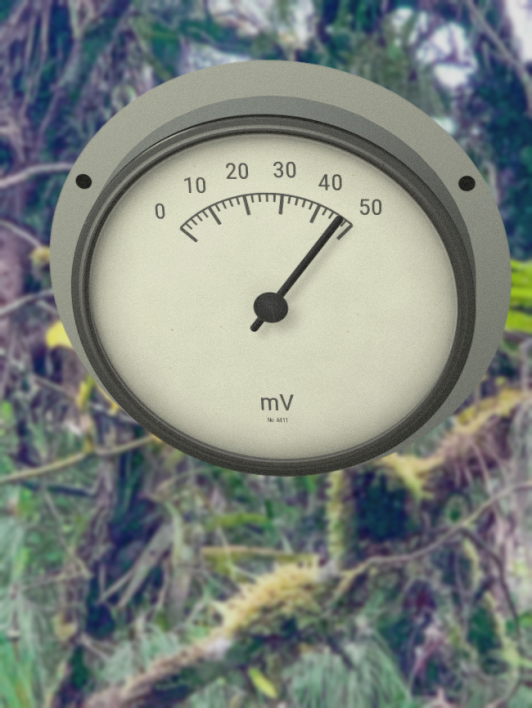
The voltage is 46,mV
